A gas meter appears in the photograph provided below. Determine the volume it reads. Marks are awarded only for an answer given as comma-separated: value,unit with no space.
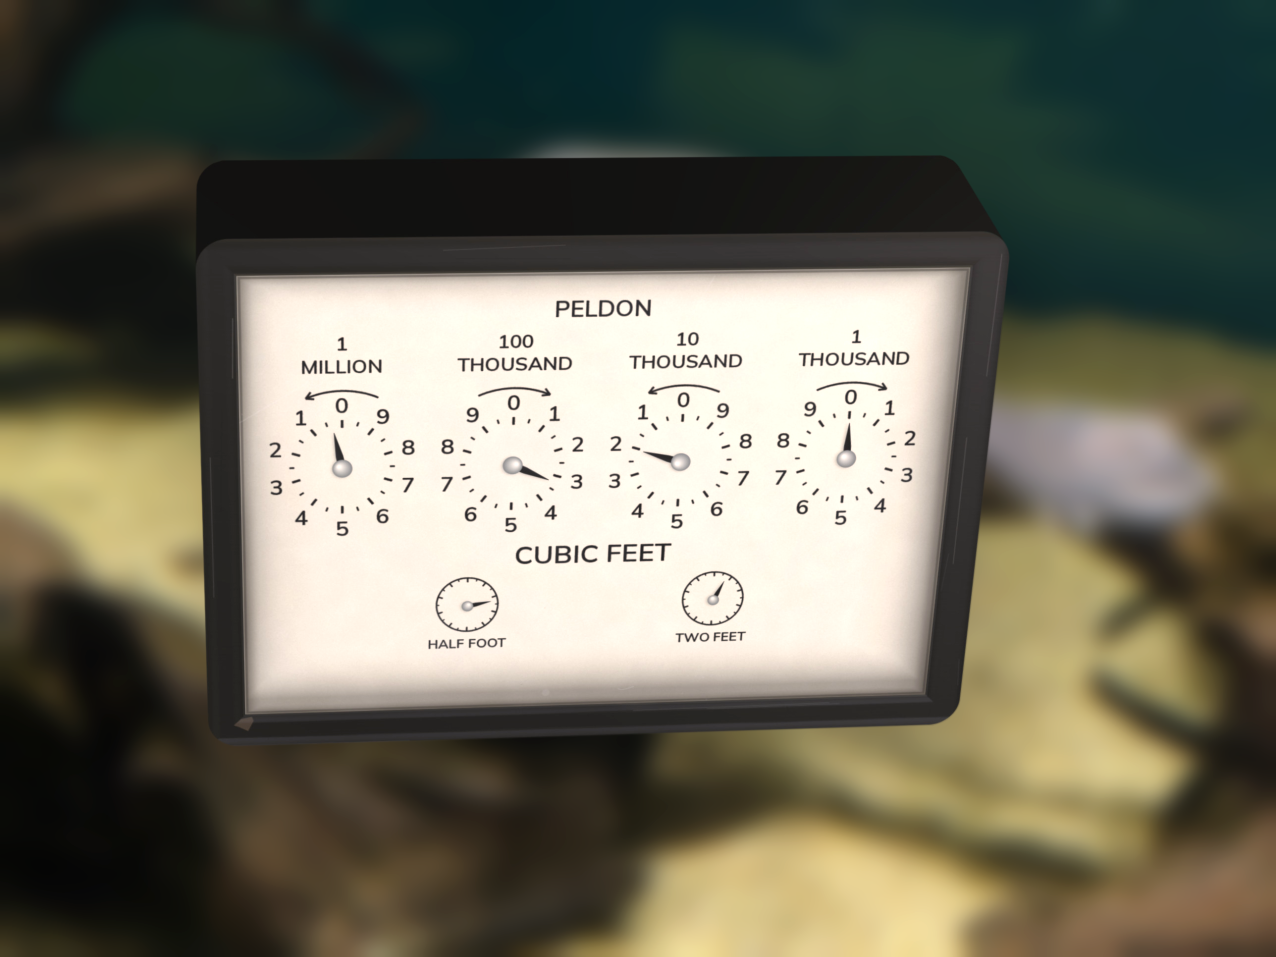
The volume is 32000,ft³
